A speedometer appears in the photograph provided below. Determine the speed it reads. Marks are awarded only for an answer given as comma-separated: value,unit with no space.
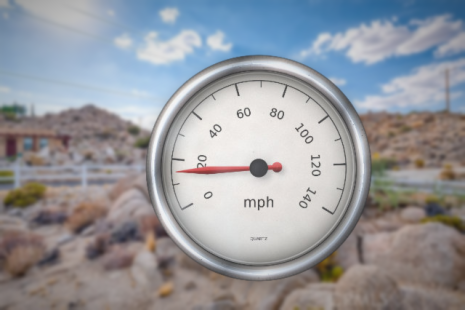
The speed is 15,mph
